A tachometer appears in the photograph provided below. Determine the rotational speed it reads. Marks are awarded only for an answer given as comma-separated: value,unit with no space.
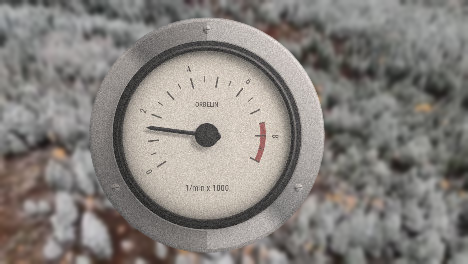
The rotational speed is 1500,rpm
